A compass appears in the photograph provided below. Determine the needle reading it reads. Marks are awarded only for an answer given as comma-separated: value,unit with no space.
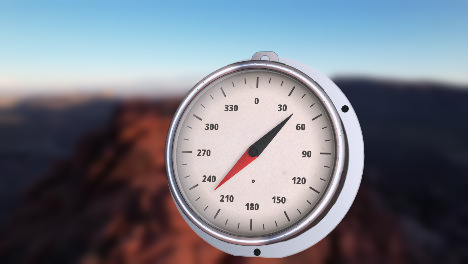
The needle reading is 225,°
